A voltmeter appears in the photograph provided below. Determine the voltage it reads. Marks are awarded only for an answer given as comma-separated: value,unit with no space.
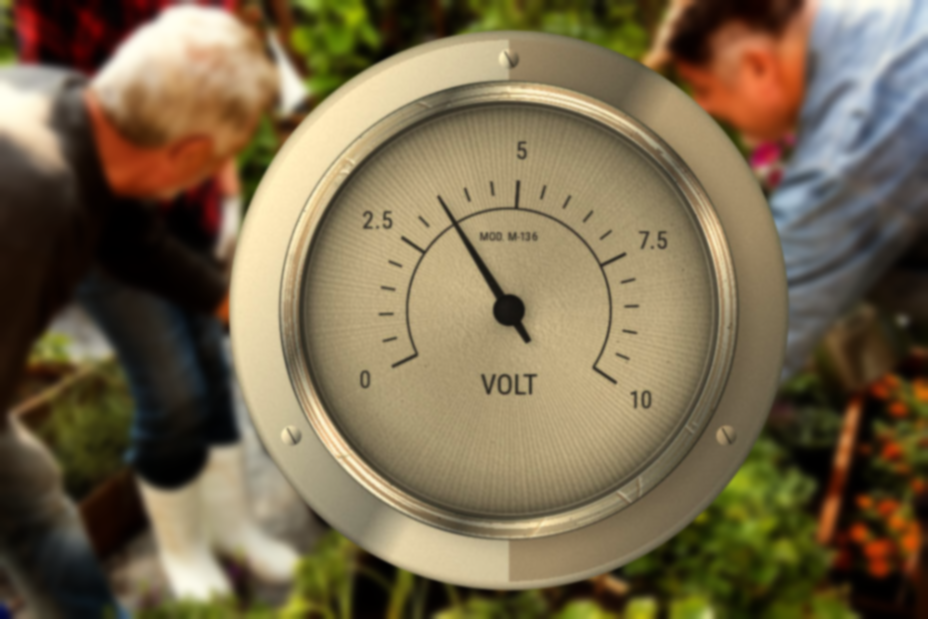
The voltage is 3.5,V
